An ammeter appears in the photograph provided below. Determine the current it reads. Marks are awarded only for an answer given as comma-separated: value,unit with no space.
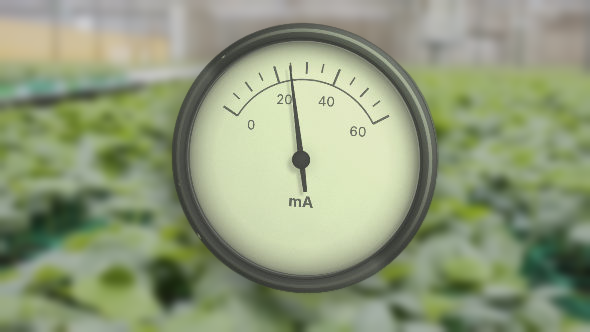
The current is 25,mA
